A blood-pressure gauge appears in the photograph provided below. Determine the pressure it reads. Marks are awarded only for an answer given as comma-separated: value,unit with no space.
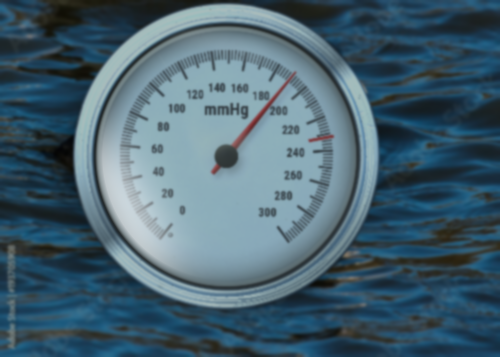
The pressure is 190,mmHg
